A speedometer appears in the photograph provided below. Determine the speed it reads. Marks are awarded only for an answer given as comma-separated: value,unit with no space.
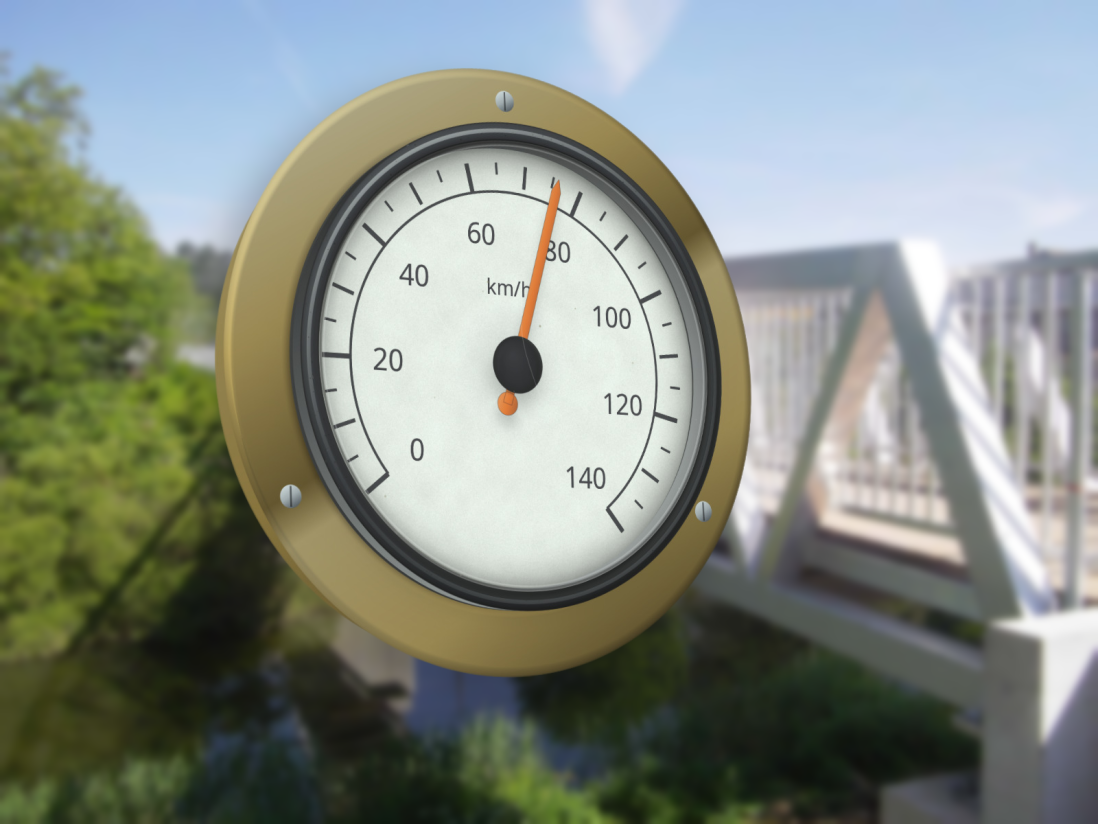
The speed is 75,km/h
